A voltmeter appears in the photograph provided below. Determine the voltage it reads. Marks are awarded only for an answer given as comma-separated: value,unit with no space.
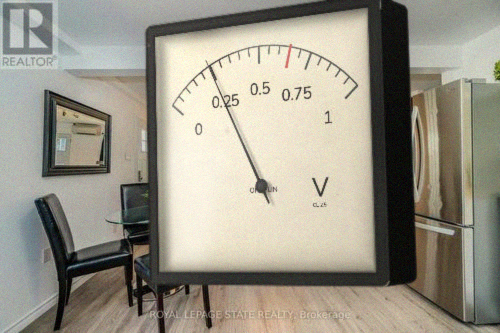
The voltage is 0.25,V
